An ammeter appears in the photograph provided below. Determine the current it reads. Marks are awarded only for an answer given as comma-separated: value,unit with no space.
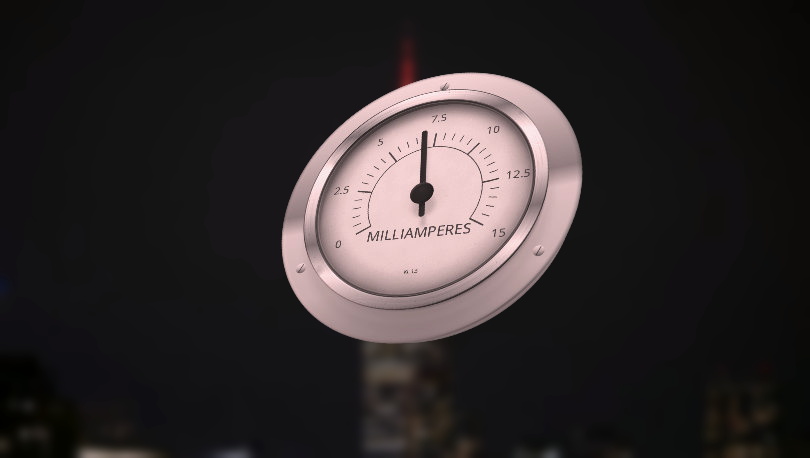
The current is 7,mA
